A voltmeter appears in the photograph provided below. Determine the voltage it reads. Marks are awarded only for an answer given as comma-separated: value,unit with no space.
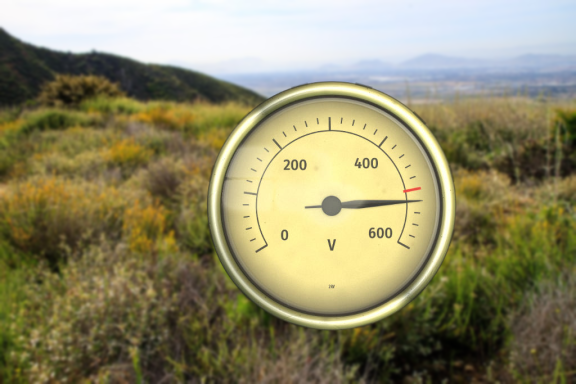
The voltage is 520,V
